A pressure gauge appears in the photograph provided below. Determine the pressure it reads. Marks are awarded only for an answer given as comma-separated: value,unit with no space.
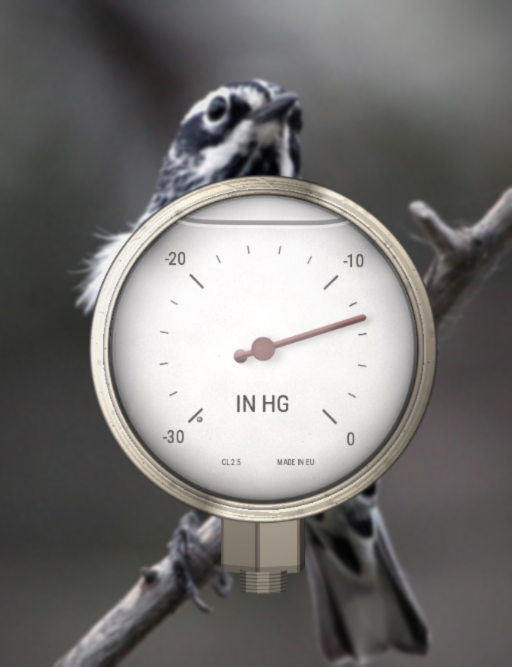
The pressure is -7,inHg
